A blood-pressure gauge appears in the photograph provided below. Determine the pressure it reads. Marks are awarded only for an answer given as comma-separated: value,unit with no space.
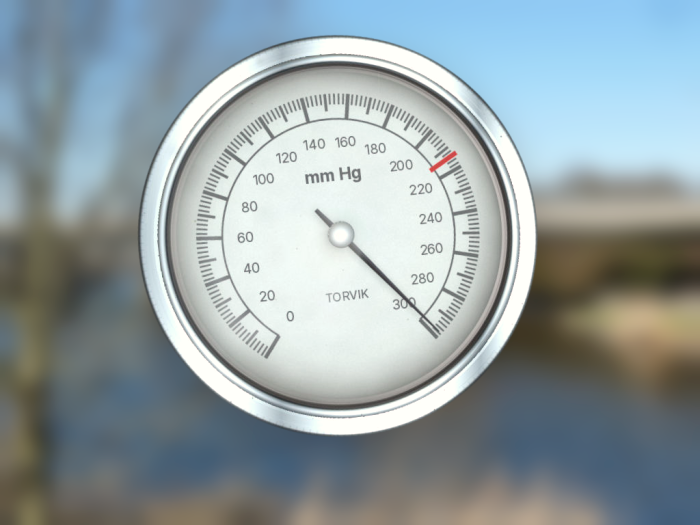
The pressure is 298,mmHg
